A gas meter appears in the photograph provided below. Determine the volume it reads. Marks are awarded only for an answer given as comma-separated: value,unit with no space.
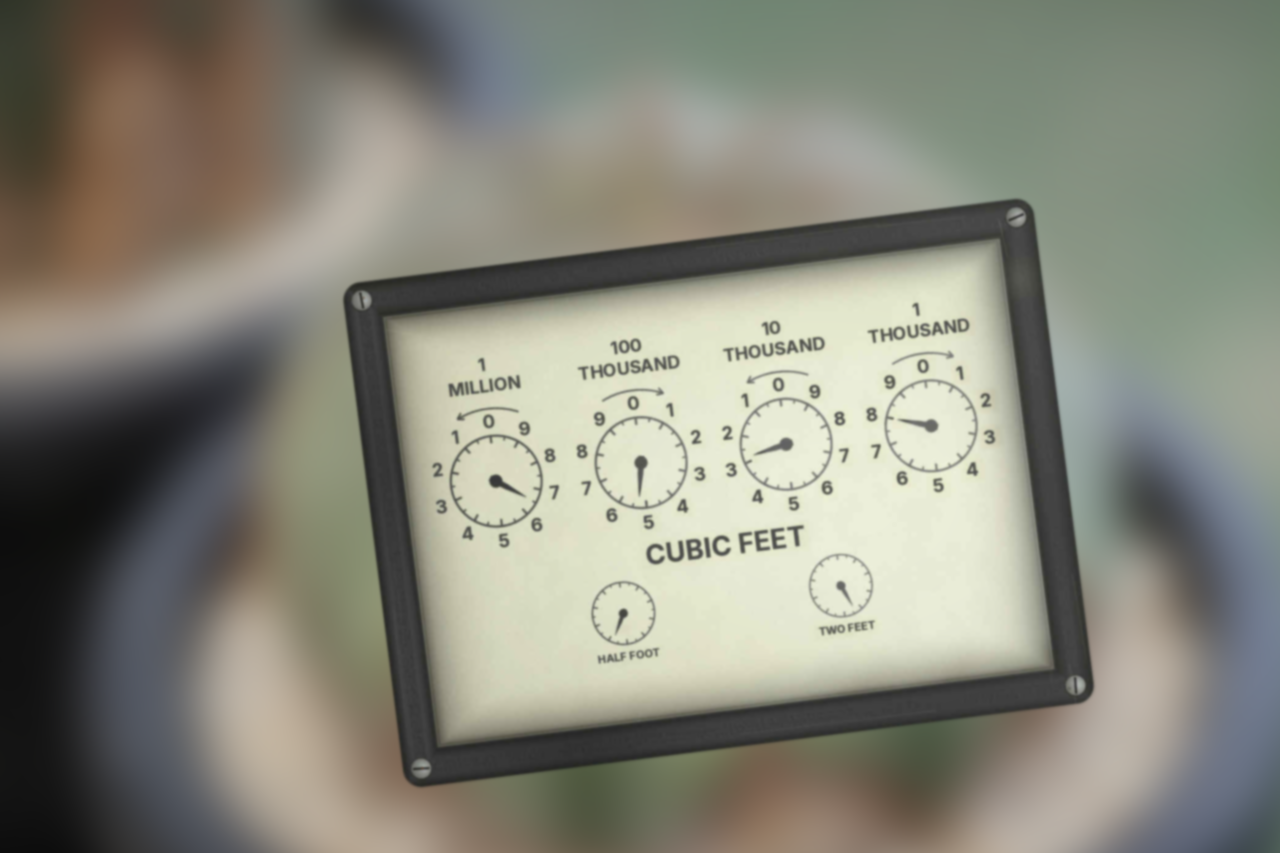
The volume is 652800,ft³
